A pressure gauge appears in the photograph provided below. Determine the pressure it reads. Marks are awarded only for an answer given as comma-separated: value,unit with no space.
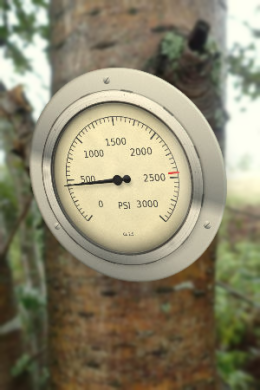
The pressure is 450,psi
